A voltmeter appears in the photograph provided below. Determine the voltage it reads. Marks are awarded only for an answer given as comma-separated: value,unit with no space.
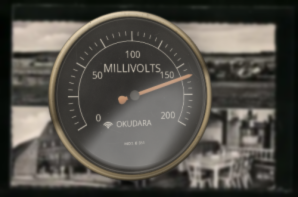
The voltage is 160,mV
